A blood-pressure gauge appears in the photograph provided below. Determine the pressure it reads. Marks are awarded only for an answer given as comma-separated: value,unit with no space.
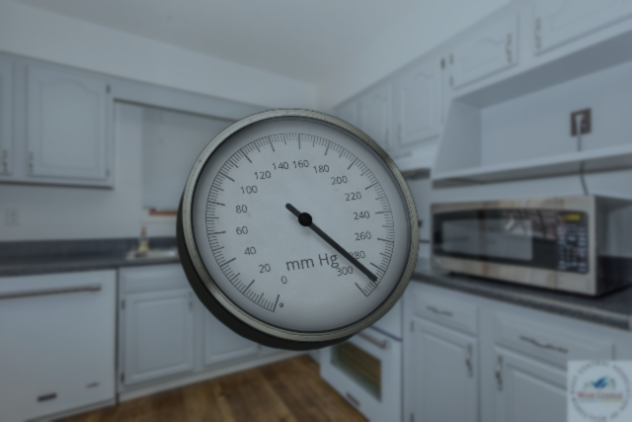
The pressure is 290,mmHg
